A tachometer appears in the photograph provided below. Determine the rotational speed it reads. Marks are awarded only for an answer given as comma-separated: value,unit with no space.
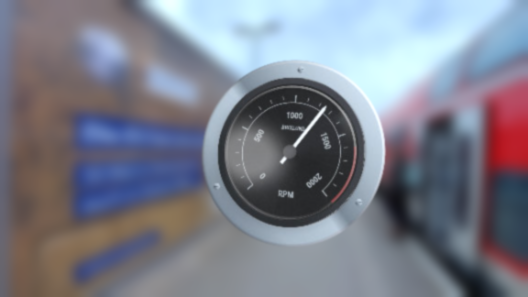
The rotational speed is 1250,rpm
